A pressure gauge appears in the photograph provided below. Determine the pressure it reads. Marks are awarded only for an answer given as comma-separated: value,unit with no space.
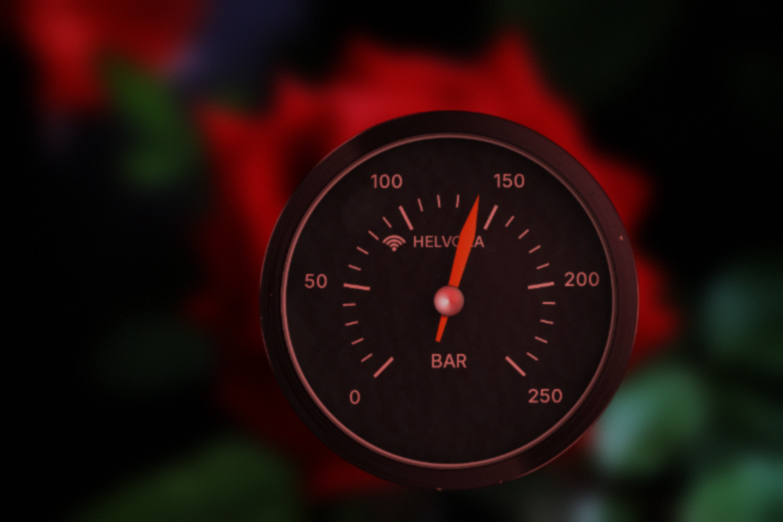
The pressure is 140,bar
